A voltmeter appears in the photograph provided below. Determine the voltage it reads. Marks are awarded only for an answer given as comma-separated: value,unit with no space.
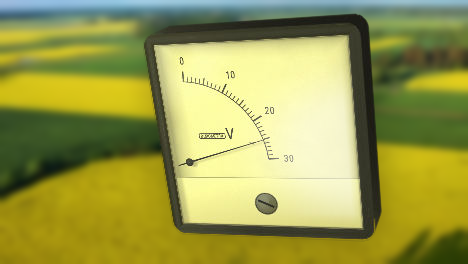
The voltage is 25,V
